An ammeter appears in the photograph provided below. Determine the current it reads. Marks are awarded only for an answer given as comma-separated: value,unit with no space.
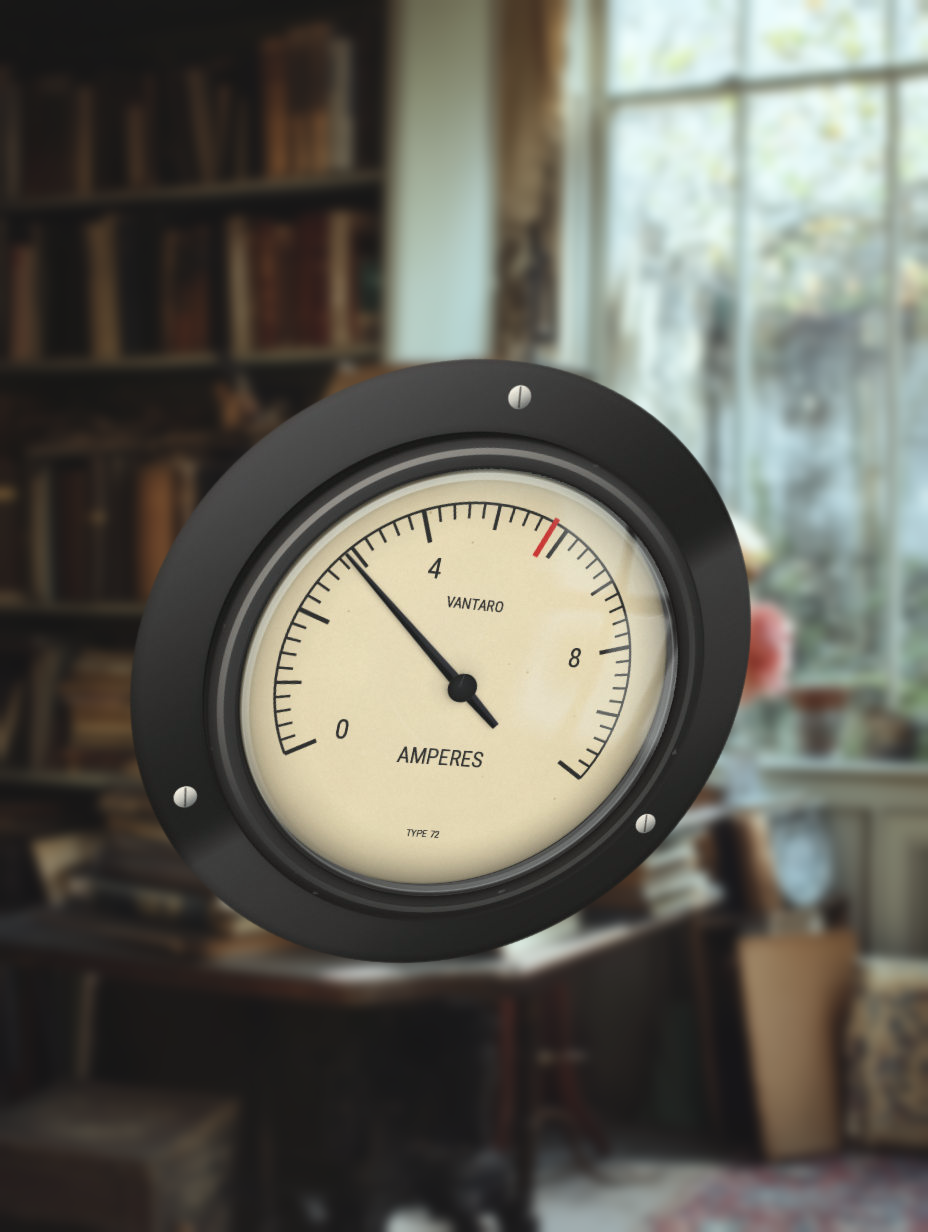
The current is 2.9,A
